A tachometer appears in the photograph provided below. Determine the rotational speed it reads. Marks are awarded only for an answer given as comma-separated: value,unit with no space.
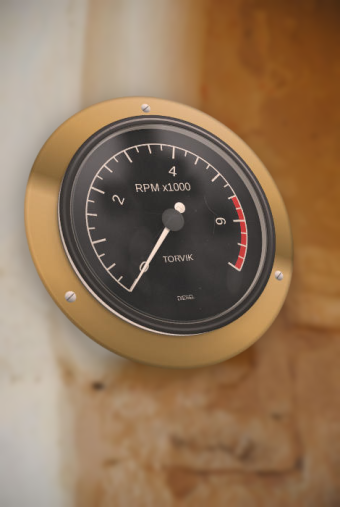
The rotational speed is 0,rpm
